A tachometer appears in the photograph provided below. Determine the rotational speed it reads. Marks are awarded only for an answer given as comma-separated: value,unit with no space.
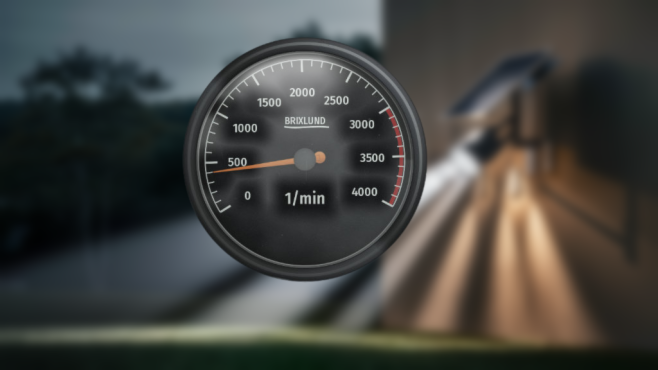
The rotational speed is 400,rpm
